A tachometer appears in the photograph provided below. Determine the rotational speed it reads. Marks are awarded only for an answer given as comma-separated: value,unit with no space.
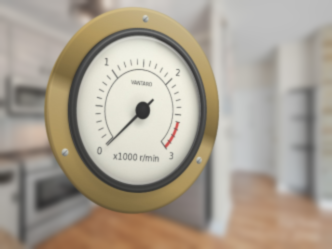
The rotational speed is 0,rpm
